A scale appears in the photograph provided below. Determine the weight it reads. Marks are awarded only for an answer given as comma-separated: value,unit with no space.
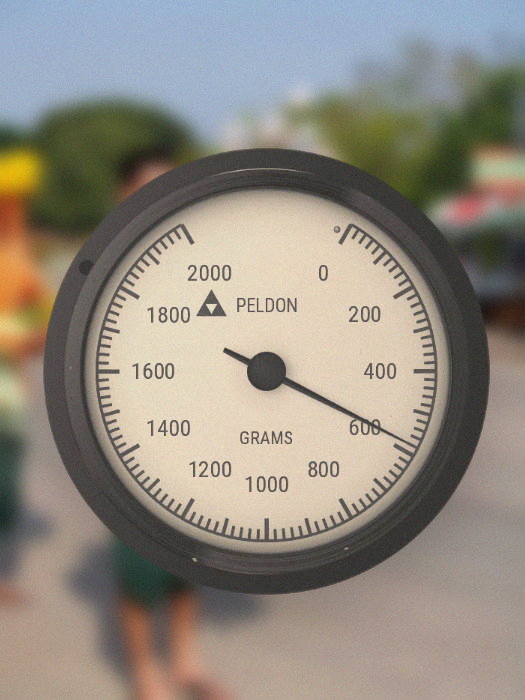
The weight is 580,g
